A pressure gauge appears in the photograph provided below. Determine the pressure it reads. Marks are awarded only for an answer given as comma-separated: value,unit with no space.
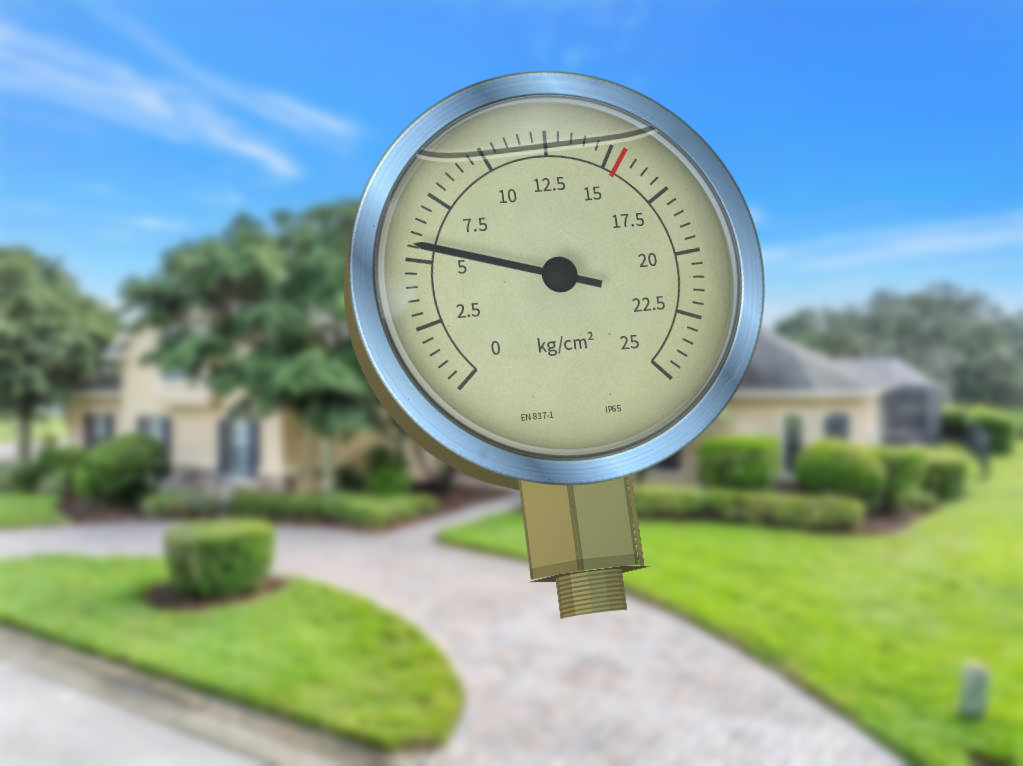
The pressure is 5.5,kg/cm²
